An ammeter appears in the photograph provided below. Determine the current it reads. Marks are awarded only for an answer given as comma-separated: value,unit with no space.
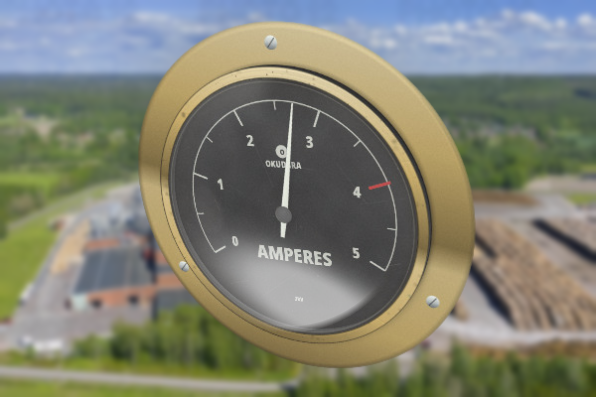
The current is 2.75,A
